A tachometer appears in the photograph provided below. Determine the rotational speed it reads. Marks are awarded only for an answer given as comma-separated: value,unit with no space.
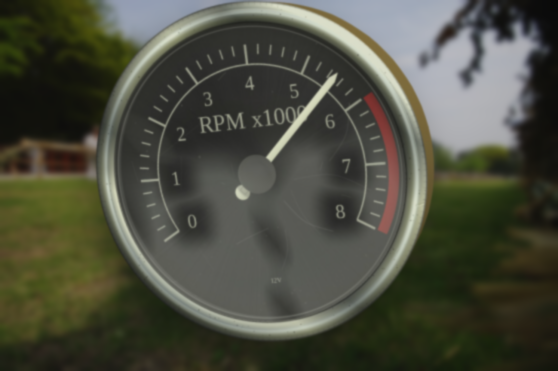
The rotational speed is 5500,rpm
